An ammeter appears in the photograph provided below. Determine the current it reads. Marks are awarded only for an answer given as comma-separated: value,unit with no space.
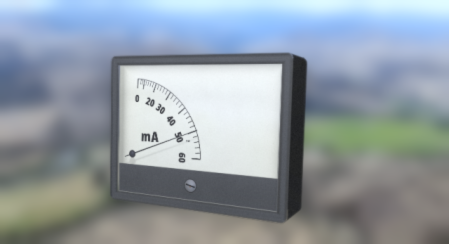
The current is 50,mA
